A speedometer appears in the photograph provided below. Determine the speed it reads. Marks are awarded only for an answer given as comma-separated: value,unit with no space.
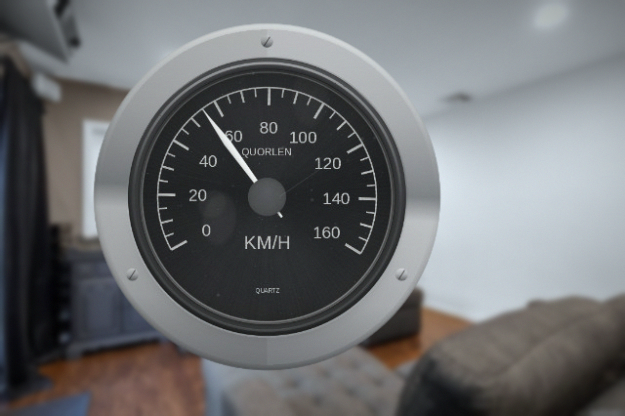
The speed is 55,km/h
